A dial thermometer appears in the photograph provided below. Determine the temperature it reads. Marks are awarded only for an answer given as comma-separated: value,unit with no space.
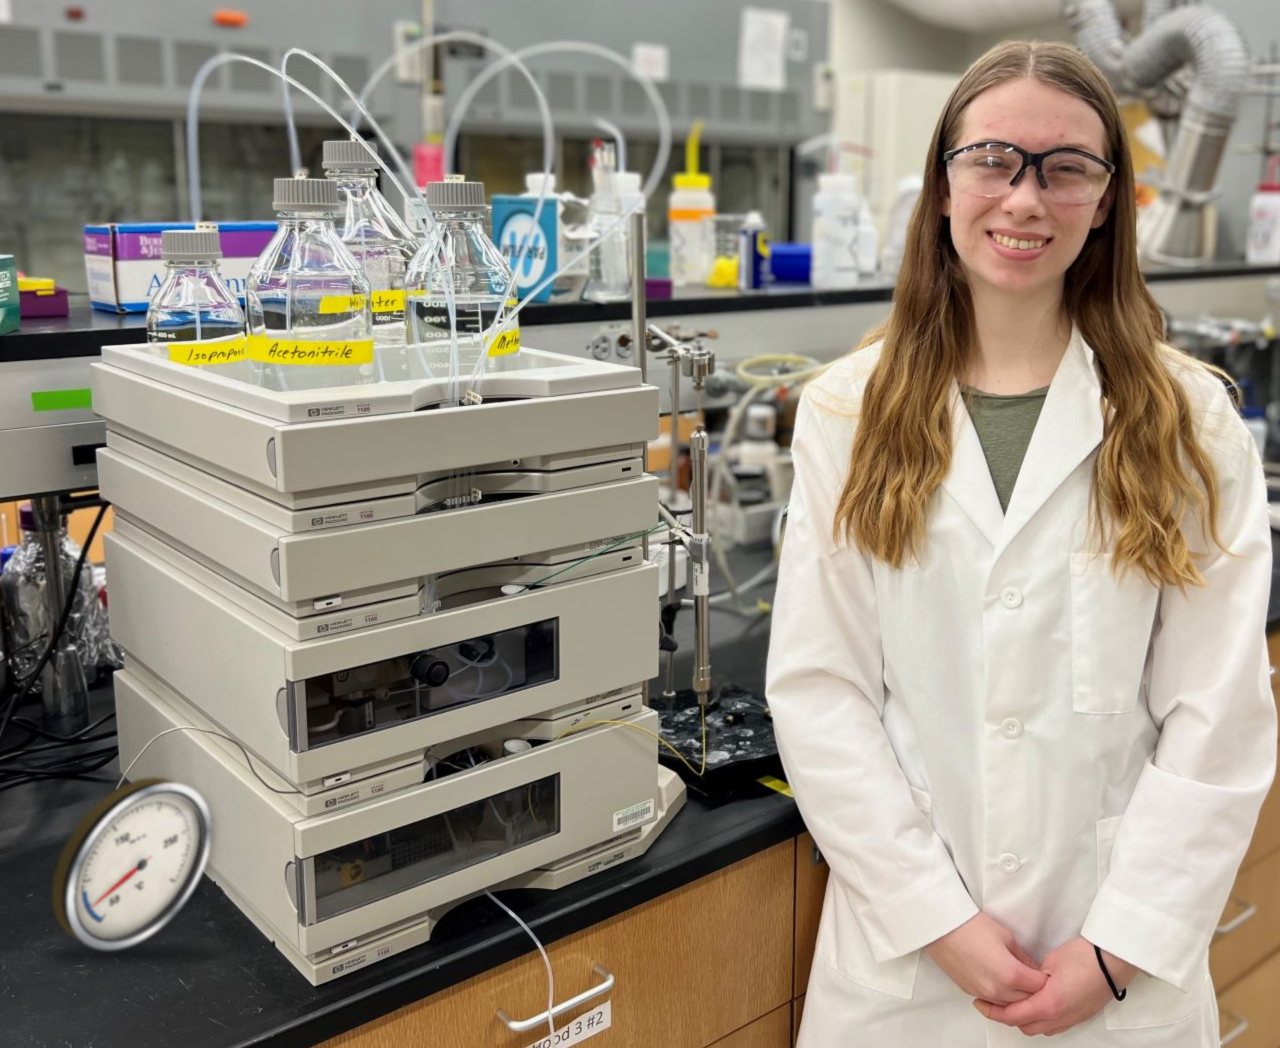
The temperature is 75,°C
